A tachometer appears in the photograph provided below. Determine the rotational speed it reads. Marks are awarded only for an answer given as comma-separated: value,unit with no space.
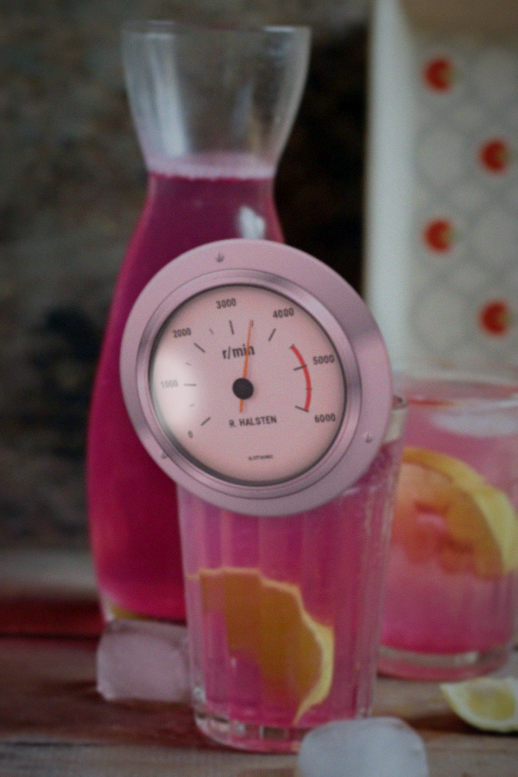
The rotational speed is 3500,rpm
